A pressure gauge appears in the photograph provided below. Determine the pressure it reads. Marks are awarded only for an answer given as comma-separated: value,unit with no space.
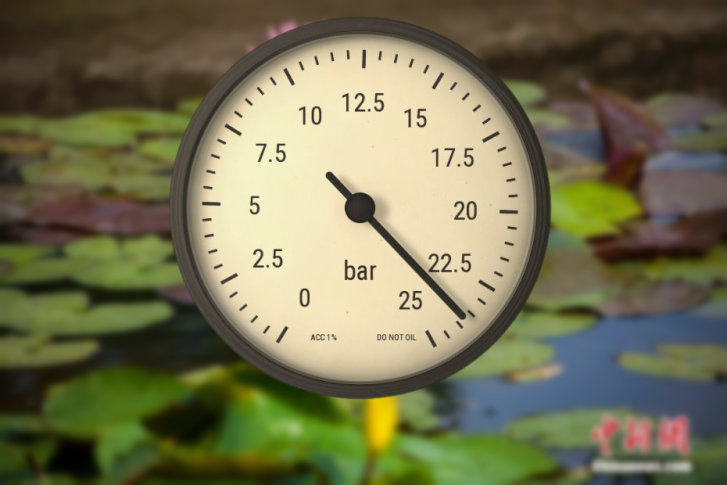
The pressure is 23.75,bar
